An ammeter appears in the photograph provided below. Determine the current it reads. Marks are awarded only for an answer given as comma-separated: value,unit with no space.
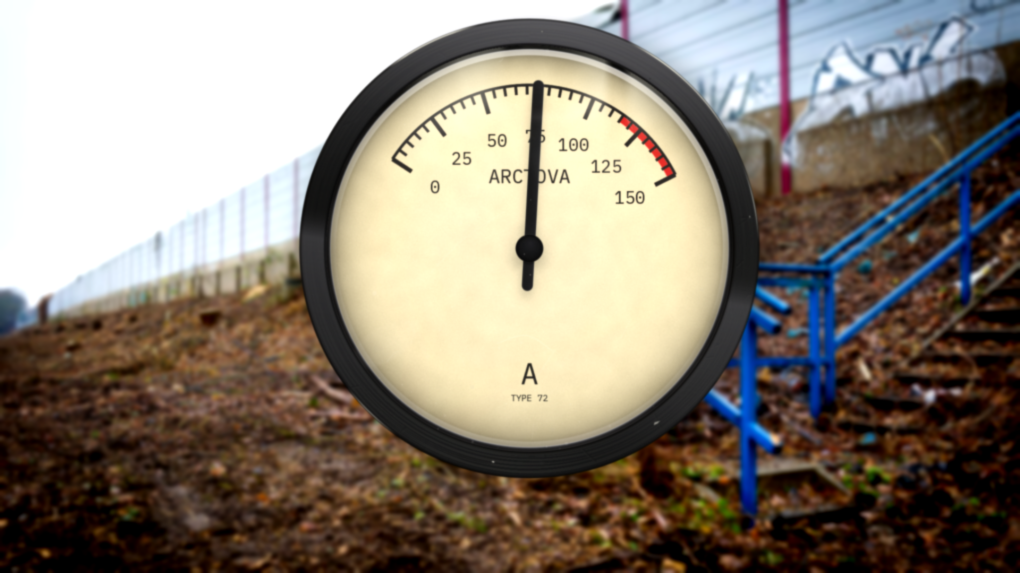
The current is 75,A
